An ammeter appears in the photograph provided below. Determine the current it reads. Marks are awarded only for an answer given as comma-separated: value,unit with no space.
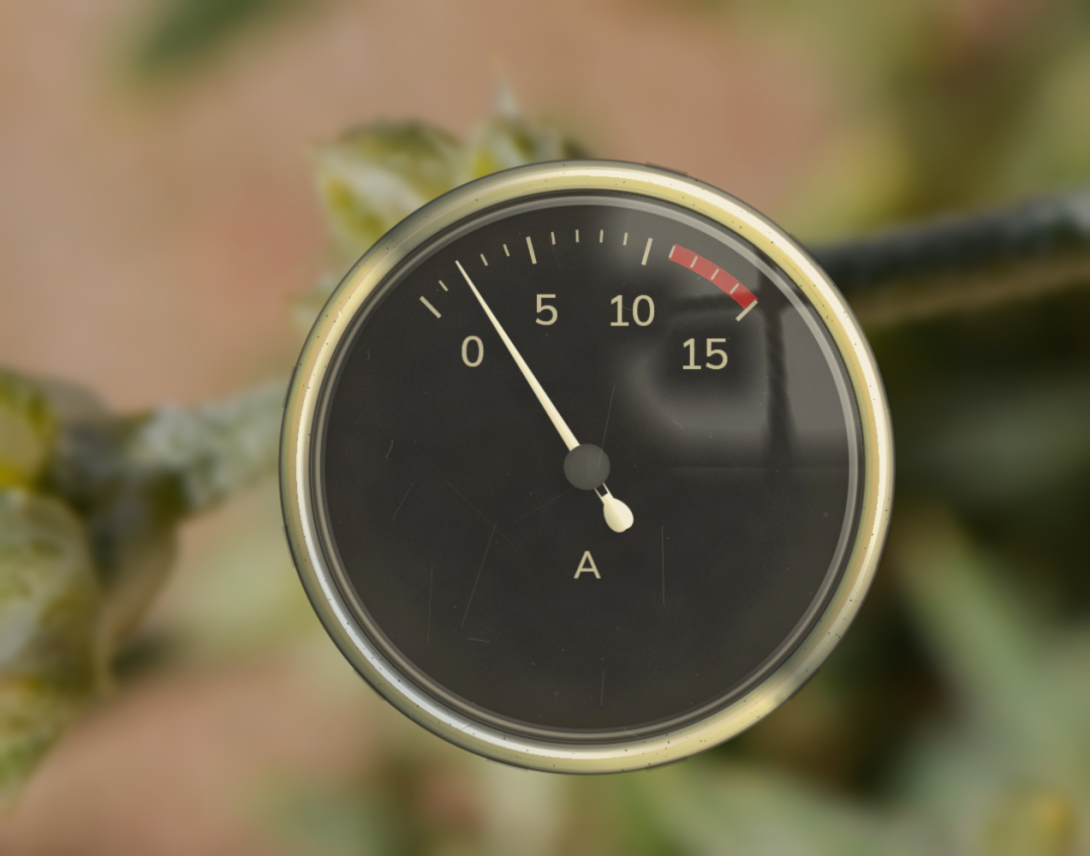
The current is 2,A
